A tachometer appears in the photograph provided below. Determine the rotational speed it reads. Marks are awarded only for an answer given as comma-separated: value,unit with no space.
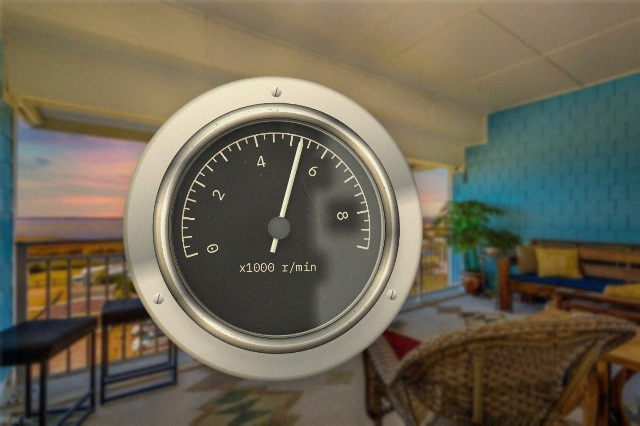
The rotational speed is 5250,rpm
